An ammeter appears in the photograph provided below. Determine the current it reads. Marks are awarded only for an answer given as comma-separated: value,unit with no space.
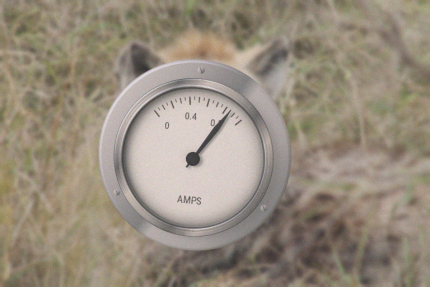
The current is 0.85,A
